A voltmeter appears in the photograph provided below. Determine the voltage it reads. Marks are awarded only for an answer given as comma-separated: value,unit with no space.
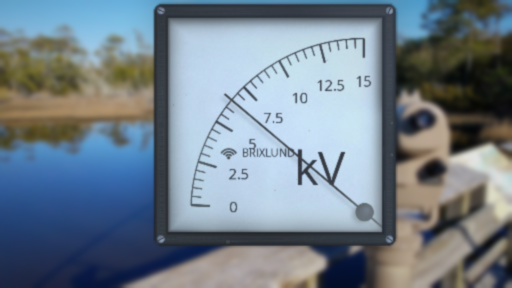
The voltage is 6.5,kV
